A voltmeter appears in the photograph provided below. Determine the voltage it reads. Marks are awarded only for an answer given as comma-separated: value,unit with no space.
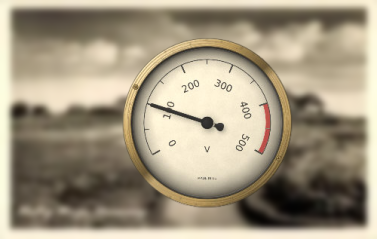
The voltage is 100,V
